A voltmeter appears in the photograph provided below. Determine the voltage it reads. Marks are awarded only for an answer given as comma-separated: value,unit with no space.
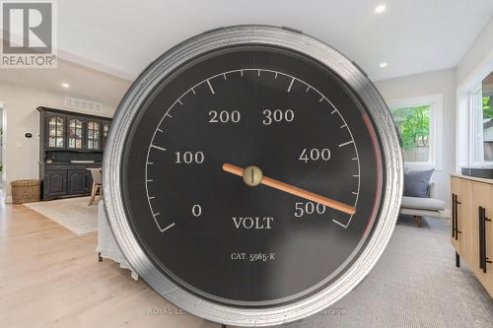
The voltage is 480,V
